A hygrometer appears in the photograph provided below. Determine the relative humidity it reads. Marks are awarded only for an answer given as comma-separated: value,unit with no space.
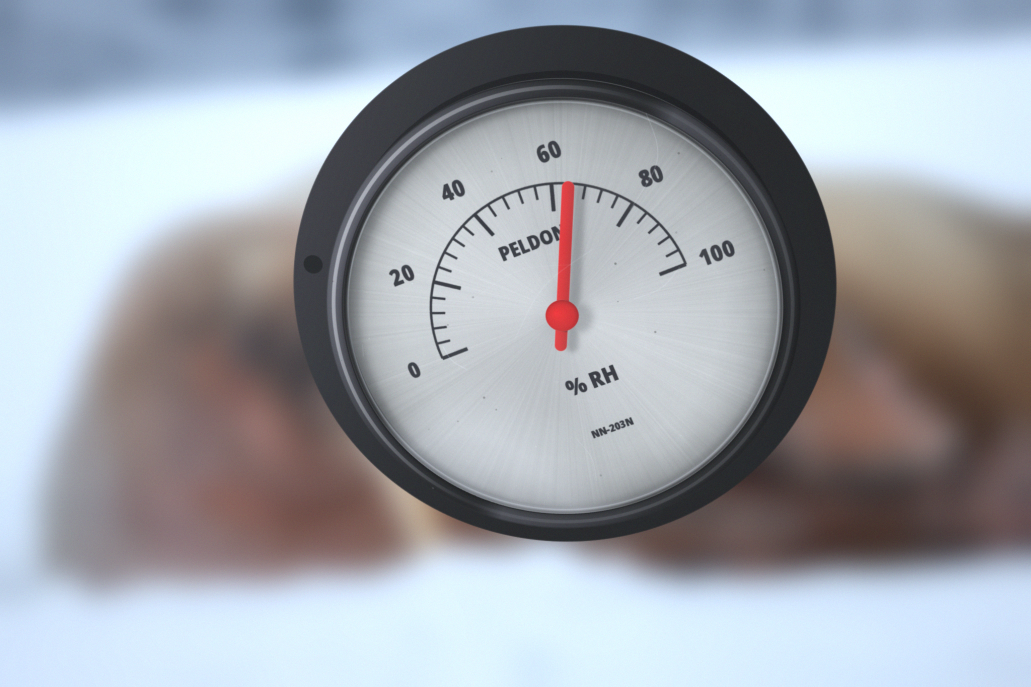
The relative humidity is 64,%
